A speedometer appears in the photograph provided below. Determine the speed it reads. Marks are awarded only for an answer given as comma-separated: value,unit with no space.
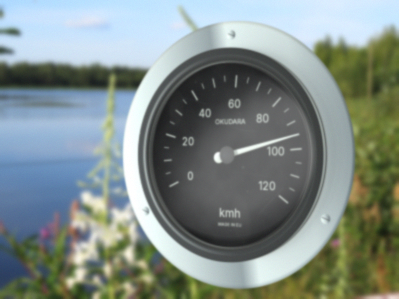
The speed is 95,km/h
